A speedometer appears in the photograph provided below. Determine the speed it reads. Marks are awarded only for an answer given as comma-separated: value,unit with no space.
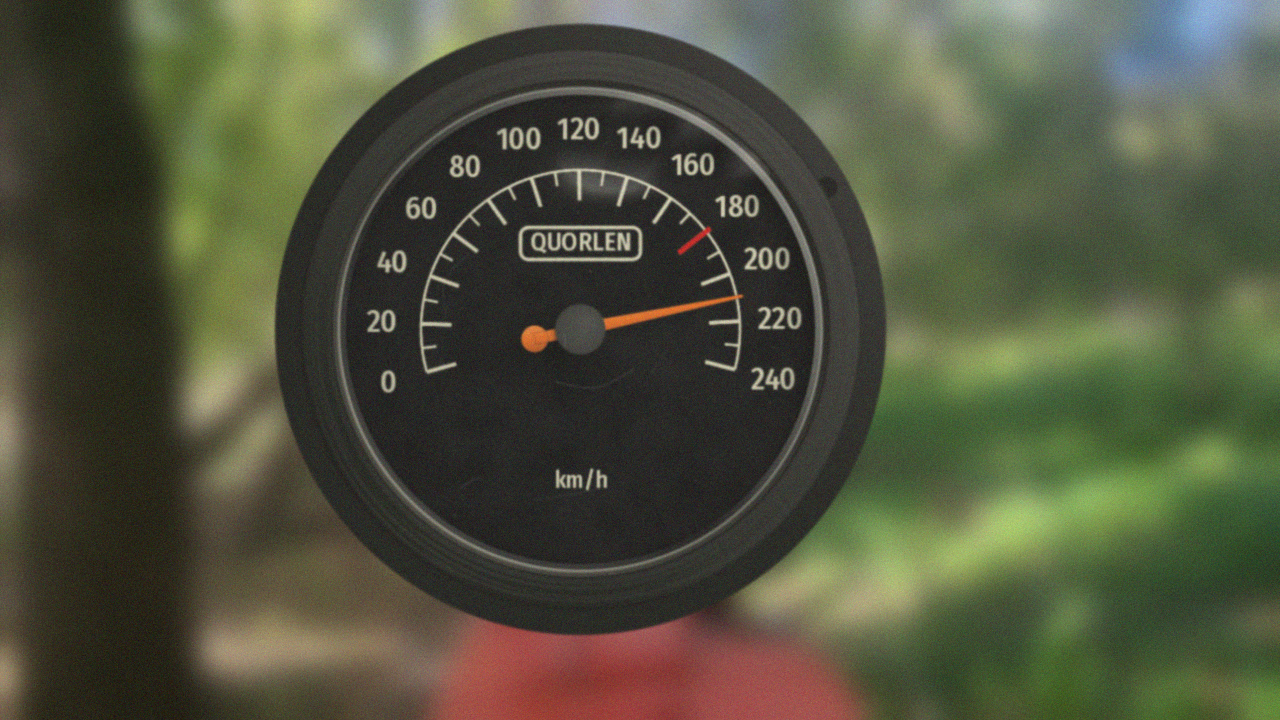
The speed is 210,km/h
